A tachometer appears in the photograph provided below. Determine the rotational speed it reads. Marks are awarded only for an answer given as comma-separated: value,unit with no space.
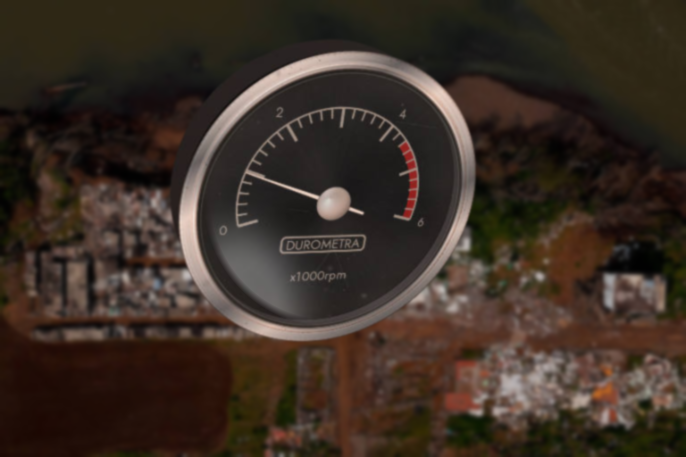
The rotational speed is 1000,rpm
